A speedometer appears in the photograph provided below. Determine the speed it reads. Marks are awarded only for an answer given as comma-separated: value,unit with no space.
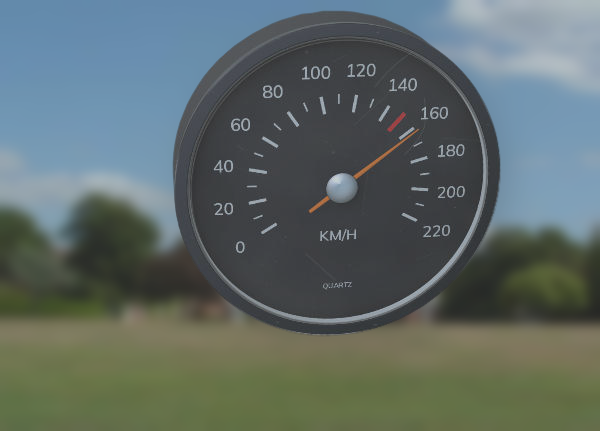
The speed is 160,km/h
